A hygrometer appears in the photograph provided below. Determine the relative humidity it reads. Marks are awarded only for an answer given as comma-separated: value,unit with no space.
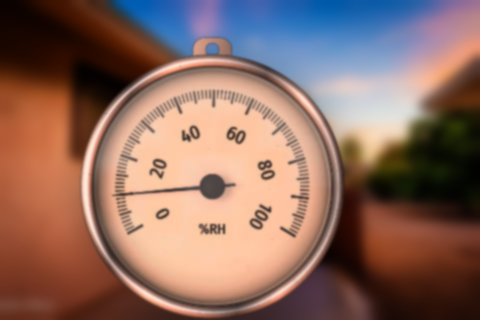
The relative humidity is 10,%
